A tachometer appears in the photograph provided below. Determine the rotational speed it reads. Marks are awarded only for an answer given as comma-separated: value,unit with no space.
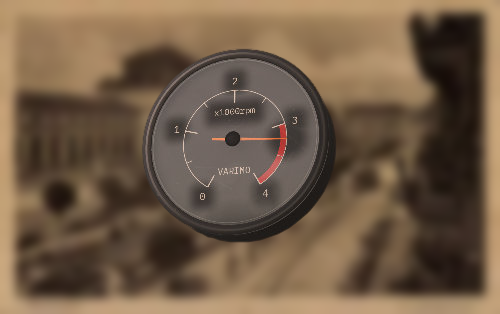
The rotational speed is 3250,rpm
